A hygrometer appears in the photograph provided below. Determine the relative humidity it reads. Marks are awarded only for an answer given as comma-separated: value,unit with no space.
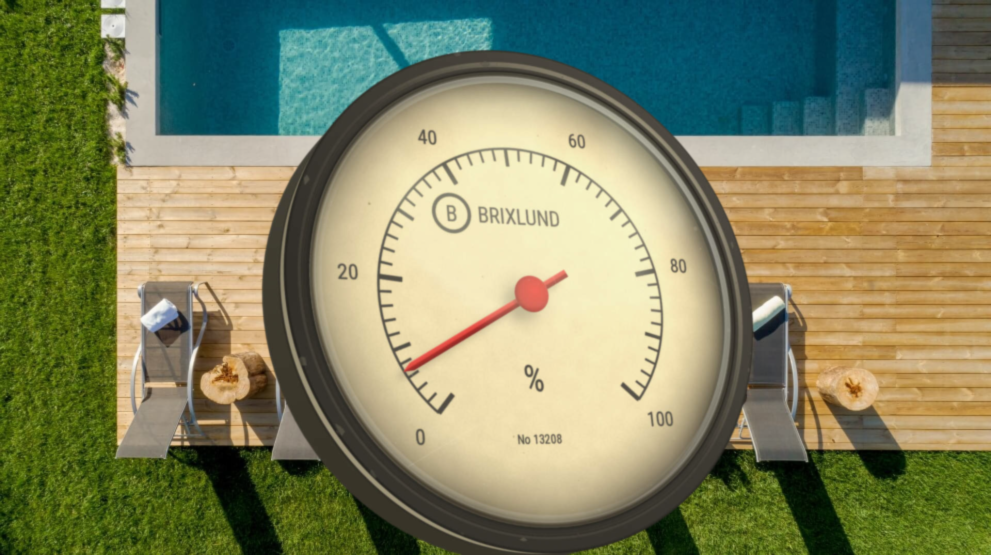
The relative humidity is 7,%
